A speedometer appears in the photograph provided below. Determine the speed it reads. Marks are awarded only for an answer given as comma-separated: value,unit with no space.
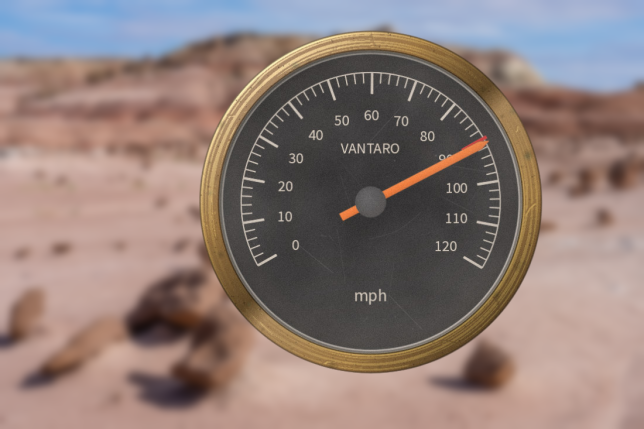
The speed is 91,mph
